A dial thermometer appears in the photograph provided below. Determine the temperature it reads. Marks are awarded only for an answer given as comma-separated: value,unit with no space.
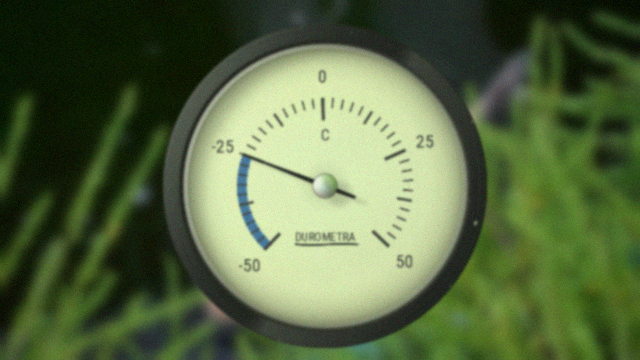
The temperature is -25,°C
